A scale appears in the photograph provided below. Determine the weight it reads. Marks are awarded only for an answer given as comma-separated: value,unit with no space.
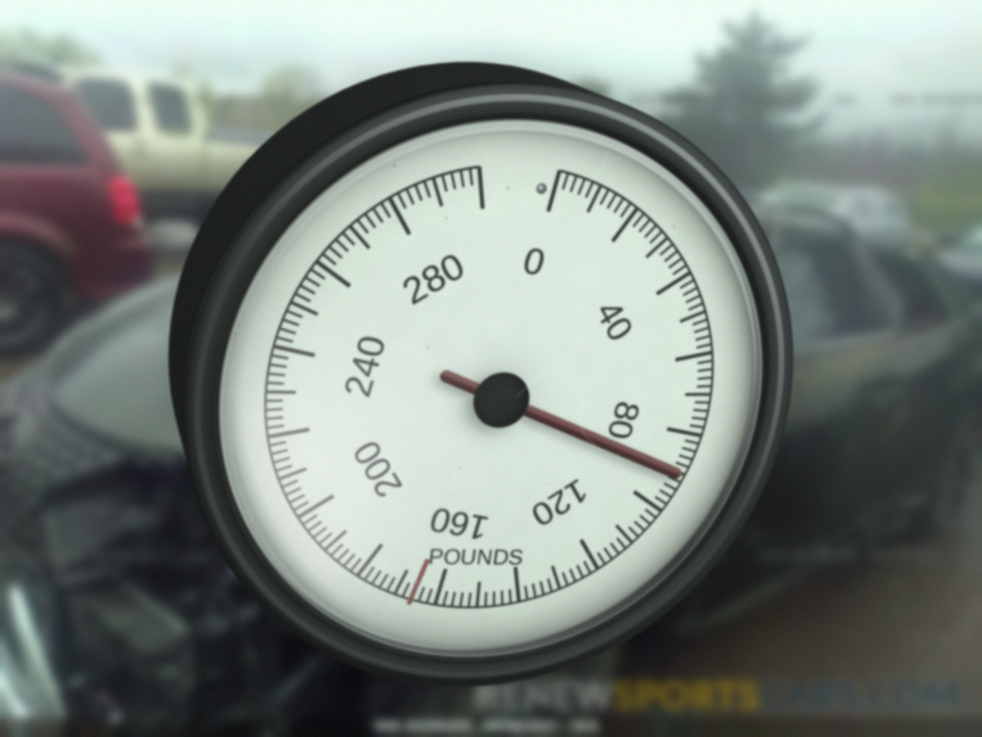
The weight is 90,lb
